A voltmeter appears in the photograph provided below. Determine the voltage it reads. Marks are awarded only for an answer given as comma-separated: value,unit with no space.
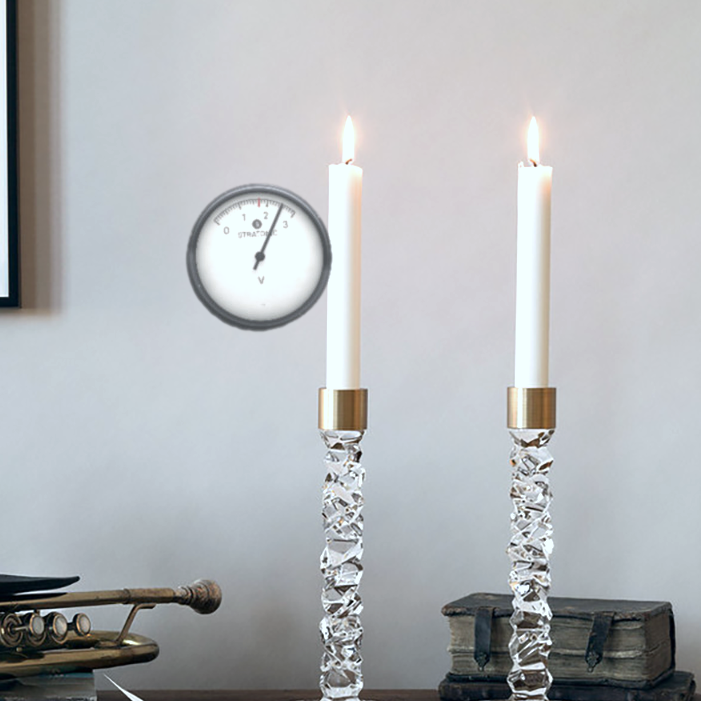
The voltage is 2.5,V
